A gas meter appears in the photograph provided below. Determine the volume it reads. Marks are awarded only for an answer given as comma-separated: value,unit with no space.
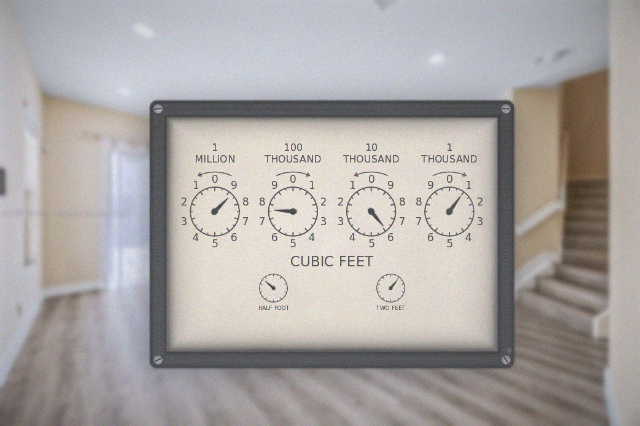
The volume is 876100,ft³
